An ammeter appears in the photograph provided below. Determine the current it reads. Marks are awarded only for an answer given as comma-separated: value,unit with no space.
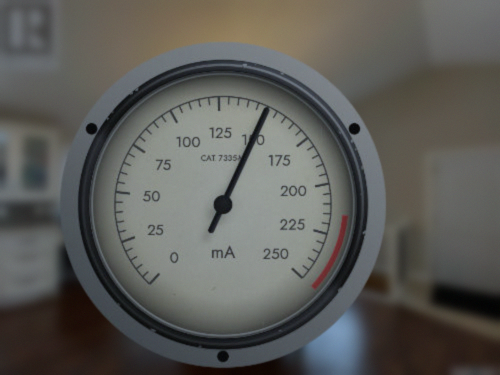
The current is 150,mA
